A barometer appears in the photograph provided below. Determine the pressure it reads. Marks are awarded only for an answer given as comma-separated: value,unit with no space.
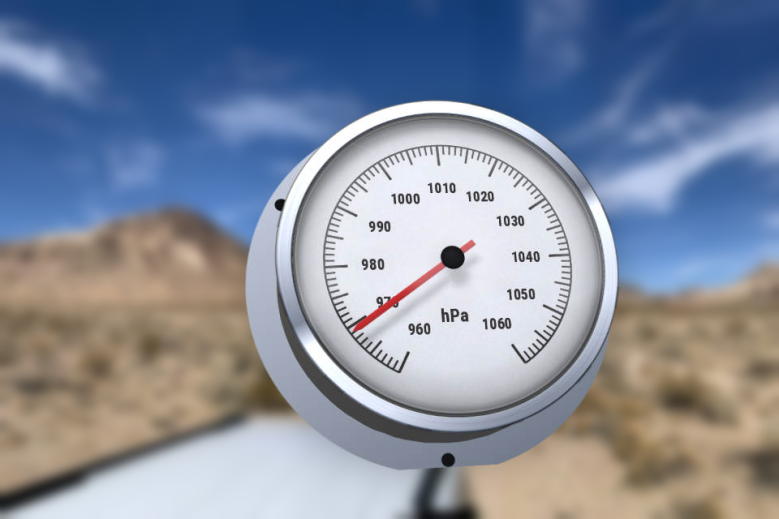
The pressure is 969,hPa
